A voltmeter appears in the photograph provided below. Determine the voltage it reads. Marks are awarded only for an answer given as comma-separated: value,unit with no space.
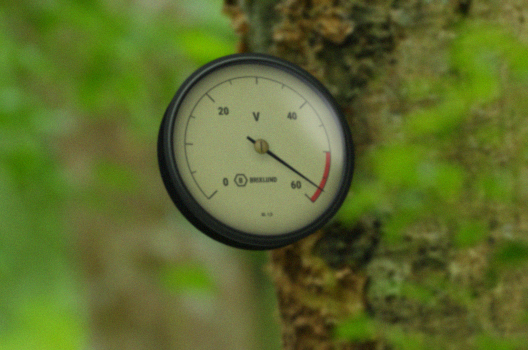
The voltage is 57.5,V
